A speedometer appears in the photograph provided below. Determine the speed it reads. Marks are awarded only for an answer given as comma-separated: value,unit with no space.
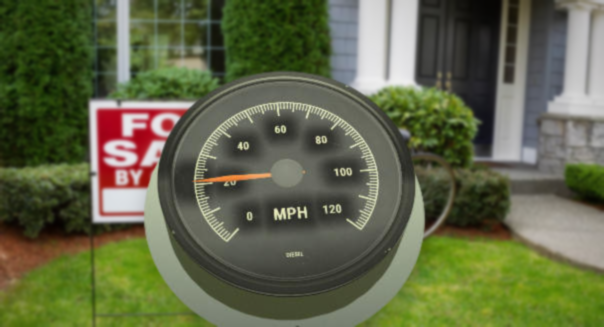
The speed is 20,mph
